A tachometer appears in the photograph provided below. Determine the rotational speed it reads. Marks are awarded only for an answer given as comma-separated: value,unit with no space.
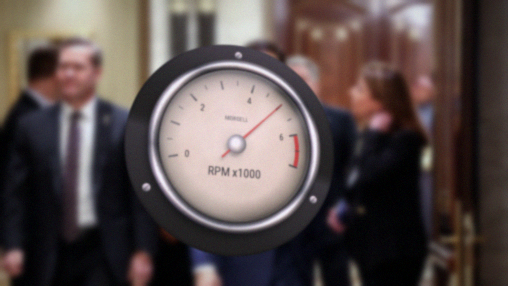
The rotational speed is 5000,rpm
